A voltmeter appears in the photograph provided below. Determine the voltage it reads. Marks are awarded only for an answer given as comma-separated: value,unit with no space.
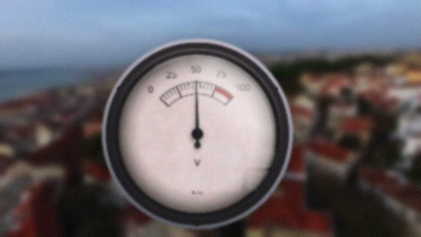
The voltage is 50,V
